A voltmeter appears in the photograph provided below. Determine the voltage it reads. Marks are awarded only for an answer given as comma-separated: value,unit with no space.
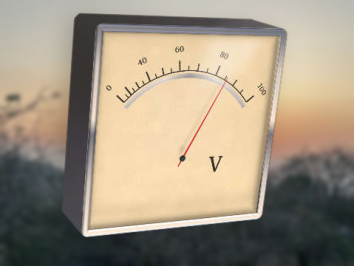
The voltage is 85,V
